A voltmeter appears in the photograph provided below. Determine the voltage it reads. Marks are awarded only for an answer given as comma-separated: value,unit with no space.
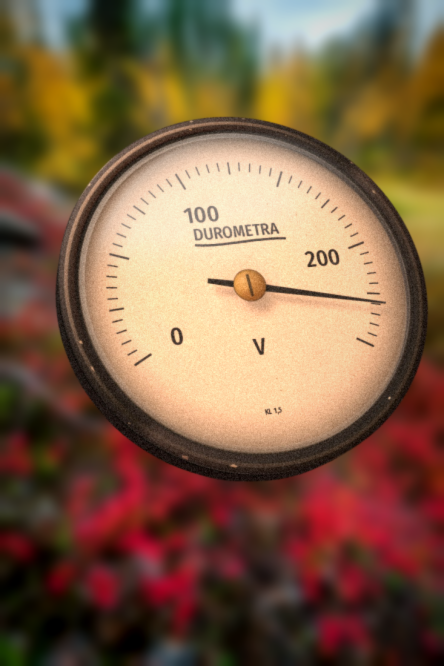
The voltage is 230,V
